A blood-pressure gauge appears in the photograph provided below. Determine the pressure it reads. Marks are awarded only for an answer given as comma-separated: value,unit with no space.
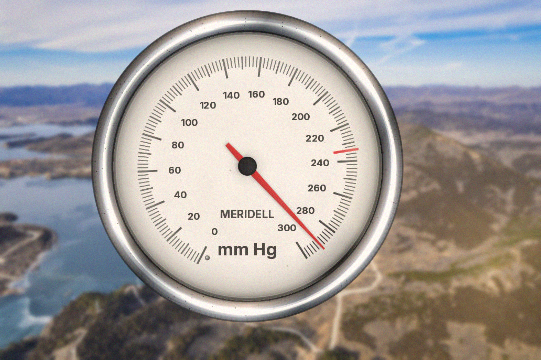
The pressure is 290,mmHg
